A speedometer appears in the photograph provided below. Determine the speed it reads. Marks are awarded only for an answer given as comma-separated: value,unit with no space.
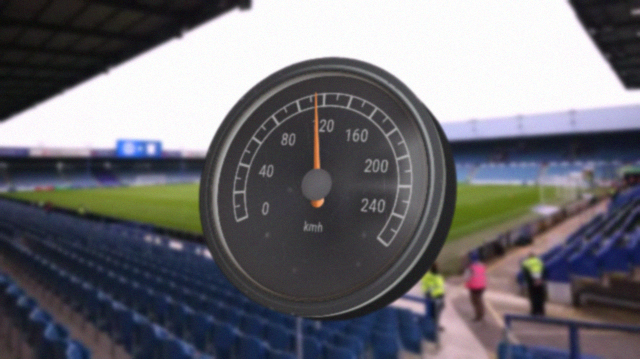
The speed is 115,km/h
